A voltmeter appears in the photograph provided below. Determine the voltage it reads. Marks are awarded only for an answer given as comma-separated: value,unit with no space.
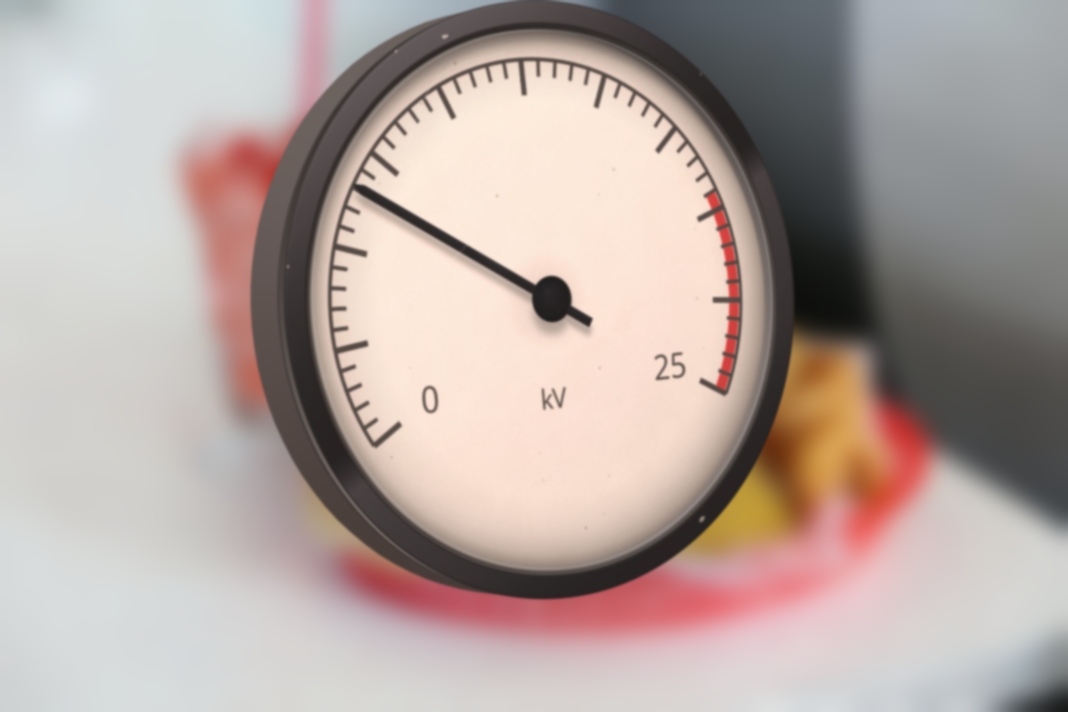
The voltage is 6.5,kV
